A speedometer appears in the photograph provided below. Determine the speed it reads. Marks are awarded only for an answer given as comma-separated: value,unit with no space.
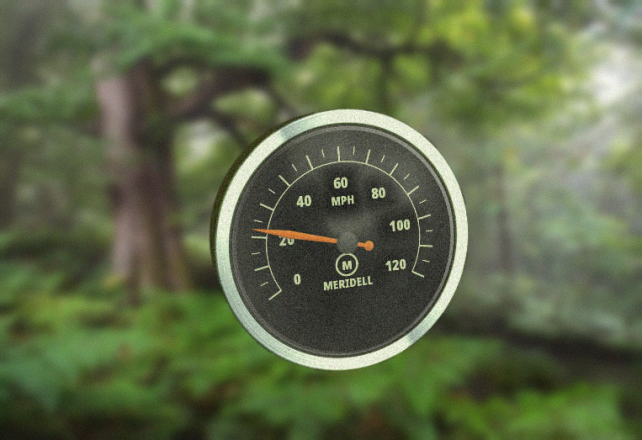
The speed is 22.5,mph
